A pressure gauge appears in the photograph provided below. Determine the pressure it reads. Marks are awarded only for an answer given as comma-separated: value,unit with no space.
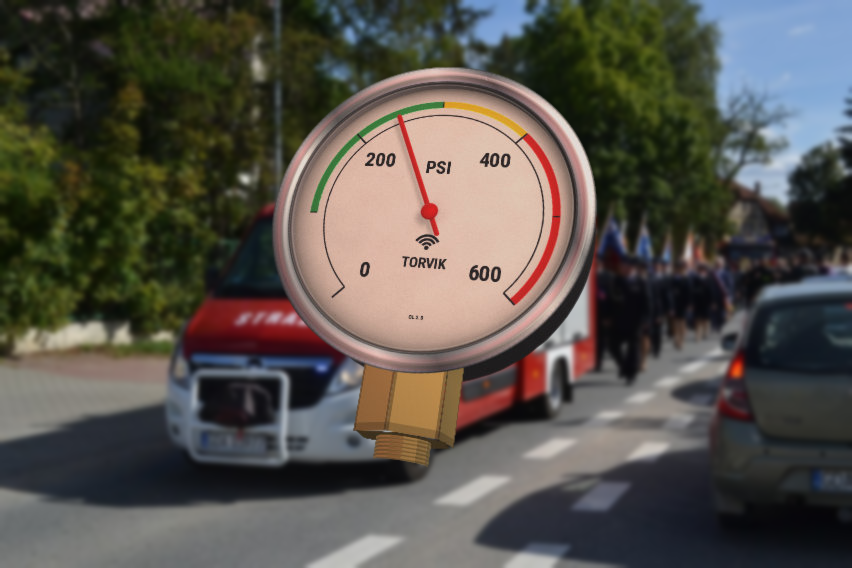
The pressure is 250,psi
